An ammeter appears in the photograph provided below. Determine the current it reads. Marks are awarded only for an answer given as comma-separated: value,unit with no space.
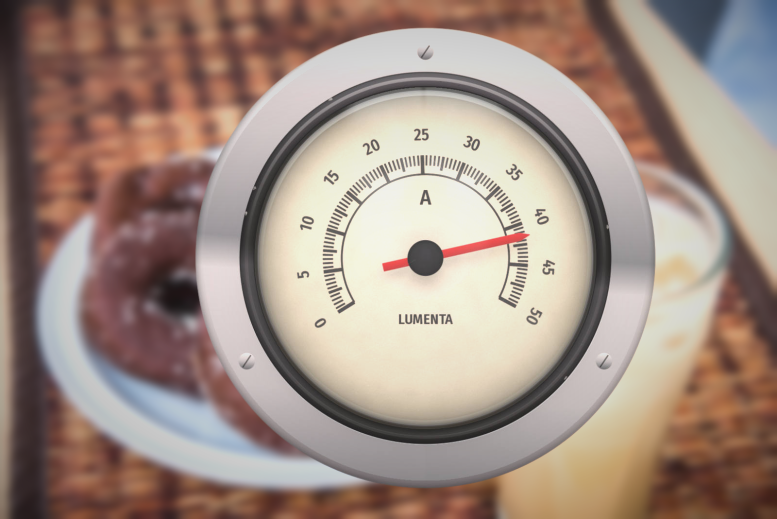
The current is 41.5,A
